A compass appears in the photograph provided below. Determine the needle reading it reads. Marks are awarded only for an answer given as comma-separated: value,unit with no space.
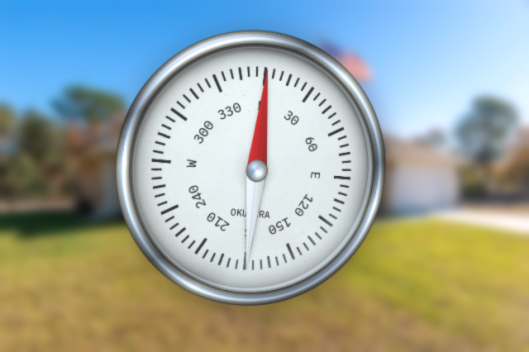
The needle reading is 0,°
